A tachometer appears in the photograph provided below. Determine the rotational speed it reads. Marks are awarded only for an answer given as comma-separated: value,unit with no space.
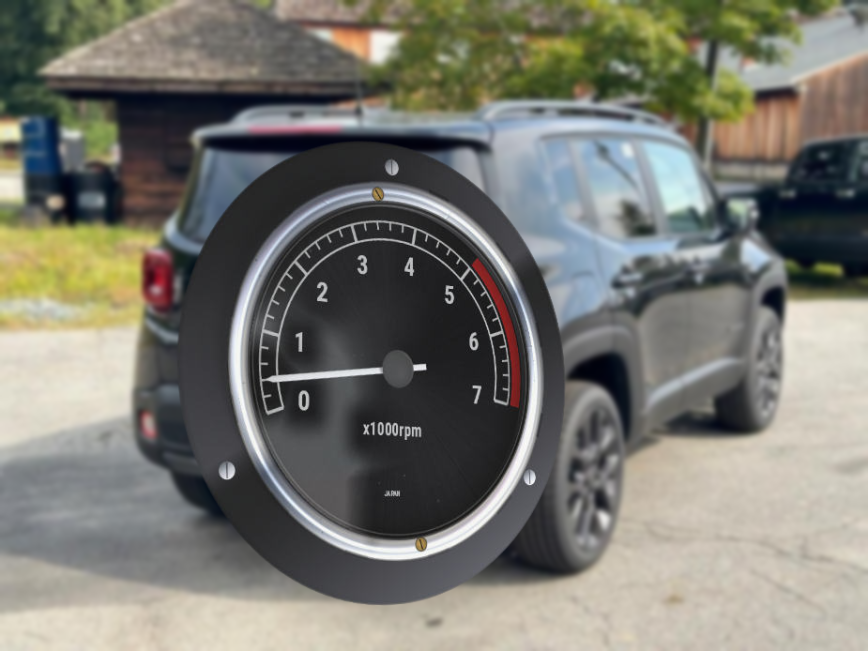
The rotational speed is 400,rpm
